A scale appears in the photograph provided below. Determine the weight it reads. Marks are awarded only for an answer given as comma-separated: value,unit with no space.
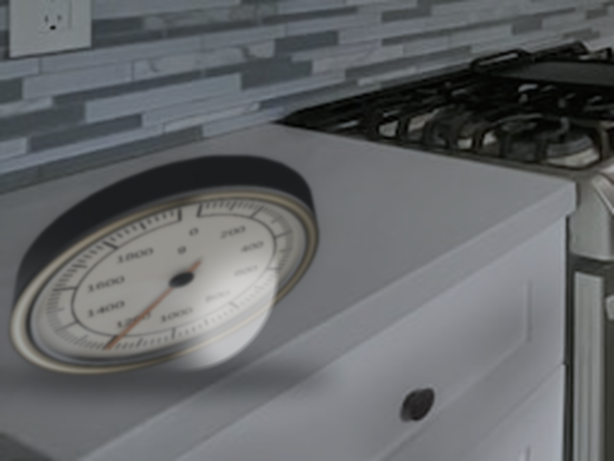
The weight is 1200,g
